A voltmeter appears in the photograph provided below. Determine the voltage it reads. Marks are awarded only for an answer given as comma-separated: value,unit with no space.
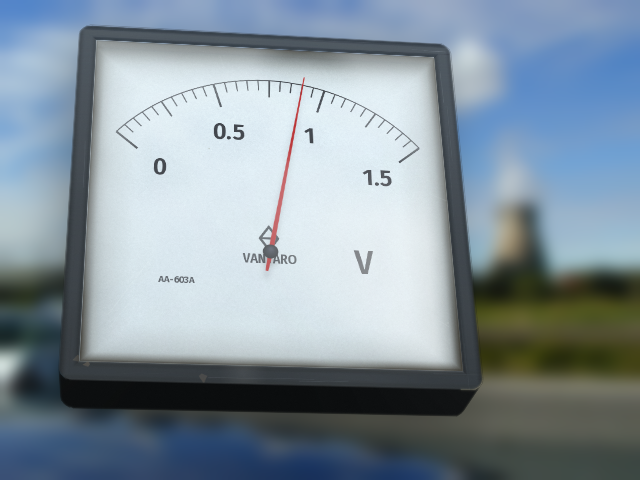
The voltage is 0.9,V
